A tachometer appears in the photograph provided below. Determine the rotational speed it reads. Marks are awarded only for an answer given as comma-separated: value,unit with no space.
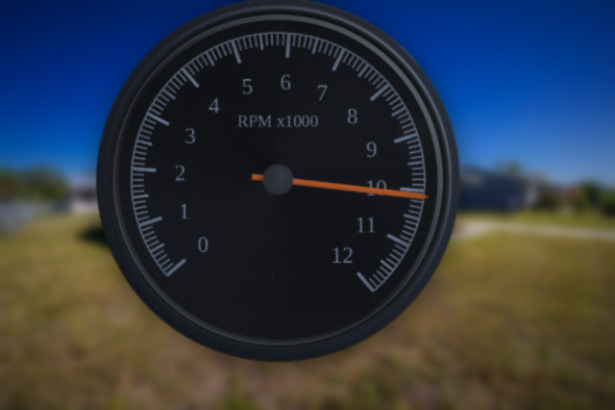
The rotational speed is 10100,rpm
